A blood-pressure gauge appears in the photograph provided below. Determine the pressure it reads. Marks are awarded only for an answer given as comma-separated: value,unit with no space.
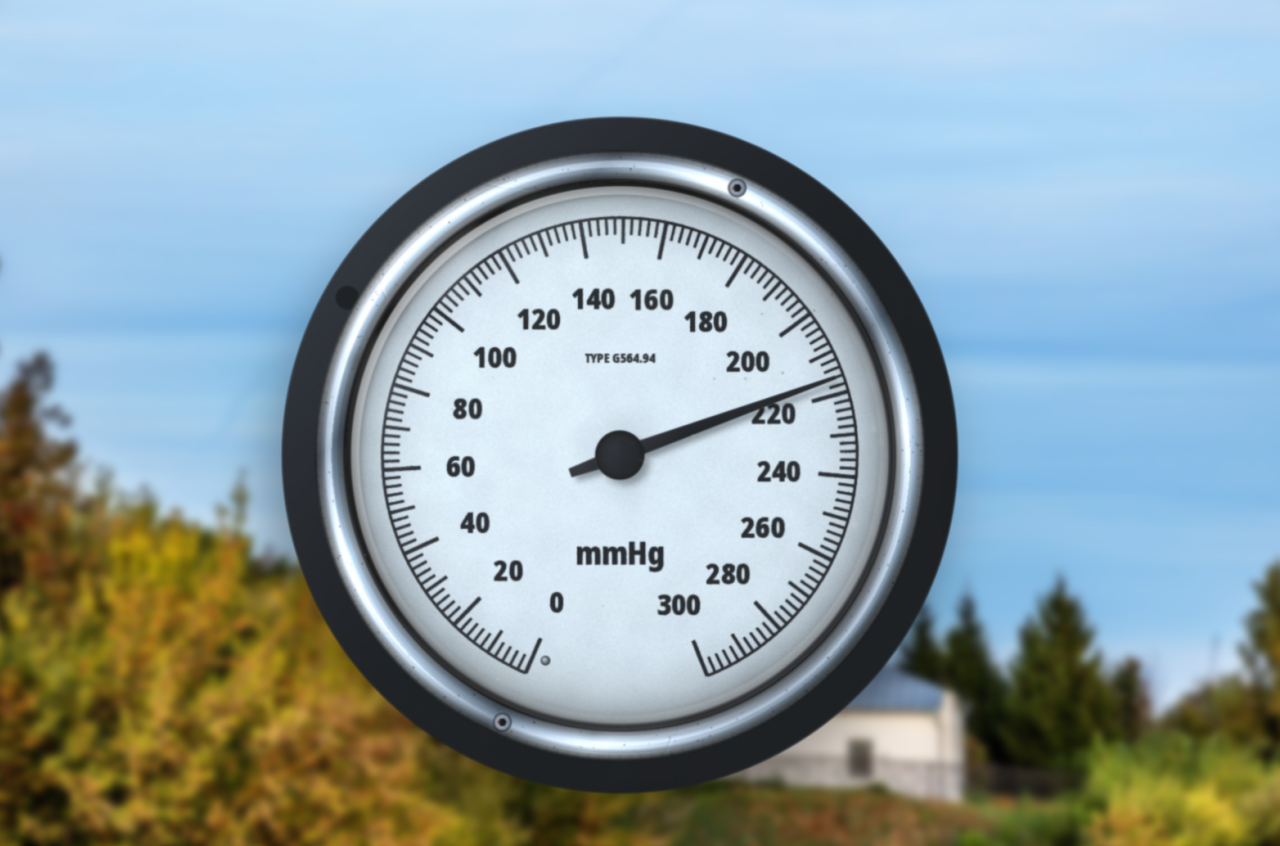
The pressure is 216,mmHg
